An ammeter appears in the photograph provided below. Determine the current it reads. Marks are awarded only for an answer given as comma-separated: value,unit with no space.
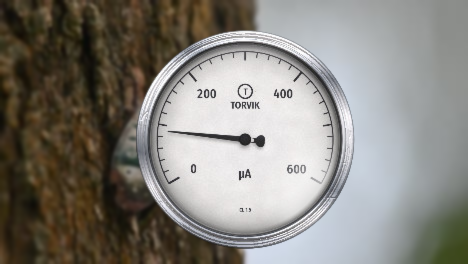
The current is 90,µA
